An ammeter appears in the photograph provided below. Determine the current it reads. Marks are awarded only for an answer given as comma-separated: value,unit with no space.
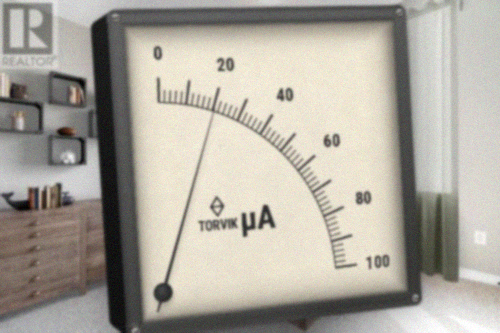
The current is 20,µA
